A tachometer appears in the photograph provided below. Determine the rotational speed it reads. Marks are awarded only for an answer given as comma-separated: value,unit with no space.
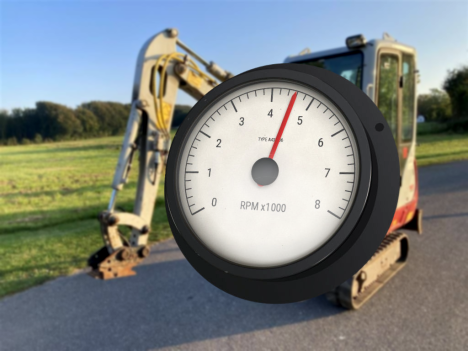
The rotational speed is 4600,rpm
